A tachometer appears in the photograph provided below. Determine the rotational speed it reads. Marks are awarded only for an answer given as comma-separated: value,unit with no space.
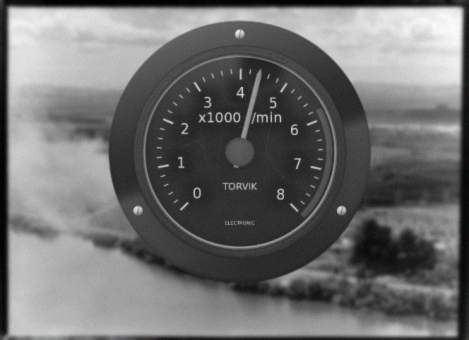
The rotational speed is 4400,rpm
